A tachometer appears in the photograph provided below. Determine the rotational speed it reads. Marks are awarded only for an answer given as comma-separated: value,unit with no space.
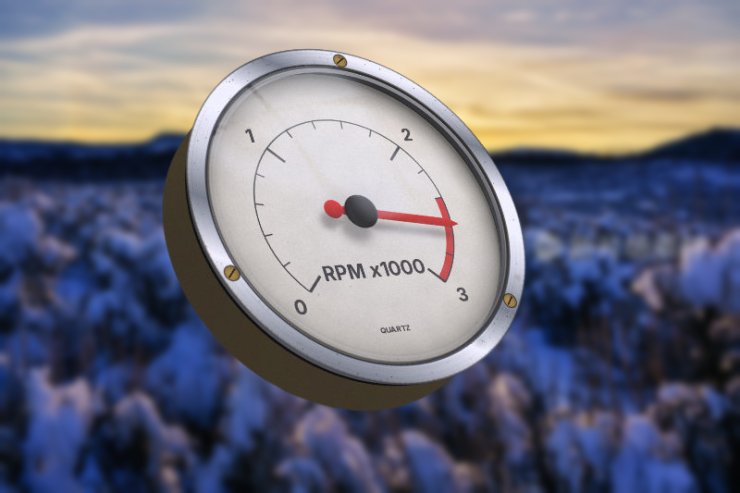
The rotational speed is 2600,rpm
